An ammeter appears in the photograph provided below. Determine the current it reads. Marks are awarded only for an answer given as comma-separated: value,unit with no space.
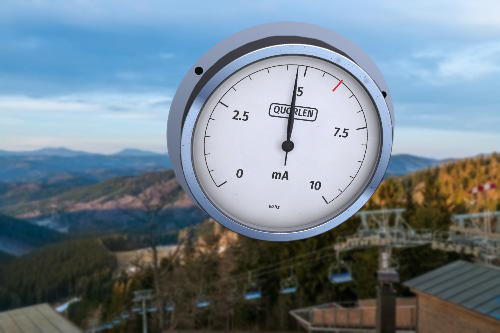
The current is 4.75,mA
